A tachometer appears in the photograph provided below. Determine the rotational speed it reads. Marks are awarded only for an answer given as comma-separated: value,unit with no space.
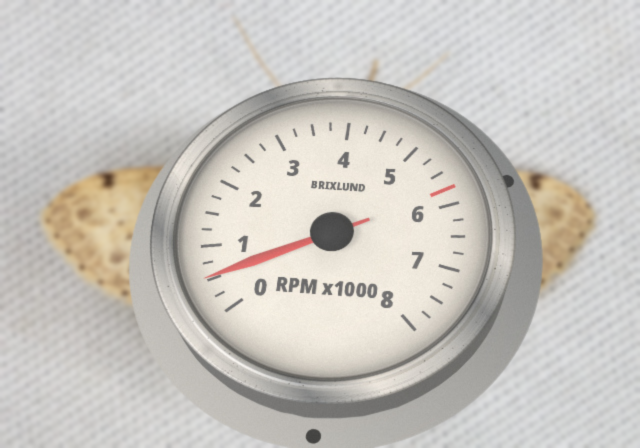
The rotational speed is 500,rpm
